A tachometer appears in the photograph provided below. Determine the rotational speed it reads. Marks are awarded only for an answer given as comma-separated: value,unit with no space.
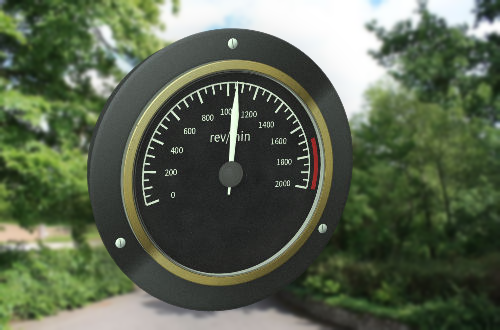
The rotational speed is 1050,rpm
